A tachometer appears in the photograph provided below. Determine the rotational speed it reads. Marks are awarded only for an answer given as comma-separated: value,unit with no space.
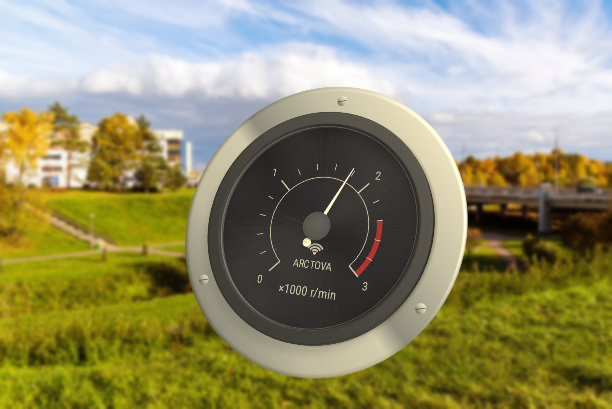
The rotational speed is 1800,rpm
